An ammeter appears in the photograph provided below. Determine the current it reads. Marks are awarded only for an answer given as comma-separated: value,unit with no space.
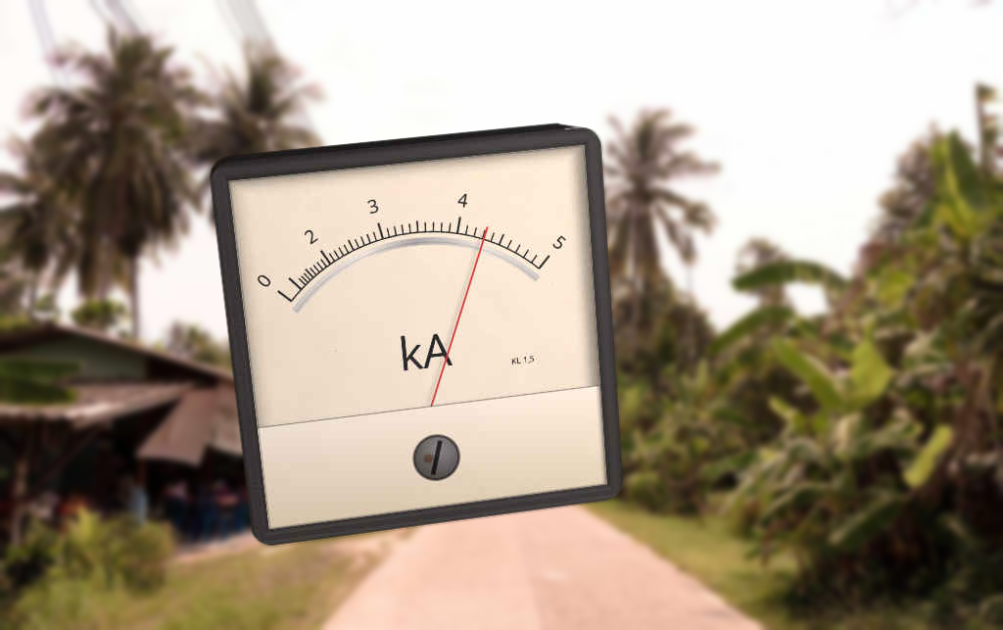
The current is 4.3,kA
